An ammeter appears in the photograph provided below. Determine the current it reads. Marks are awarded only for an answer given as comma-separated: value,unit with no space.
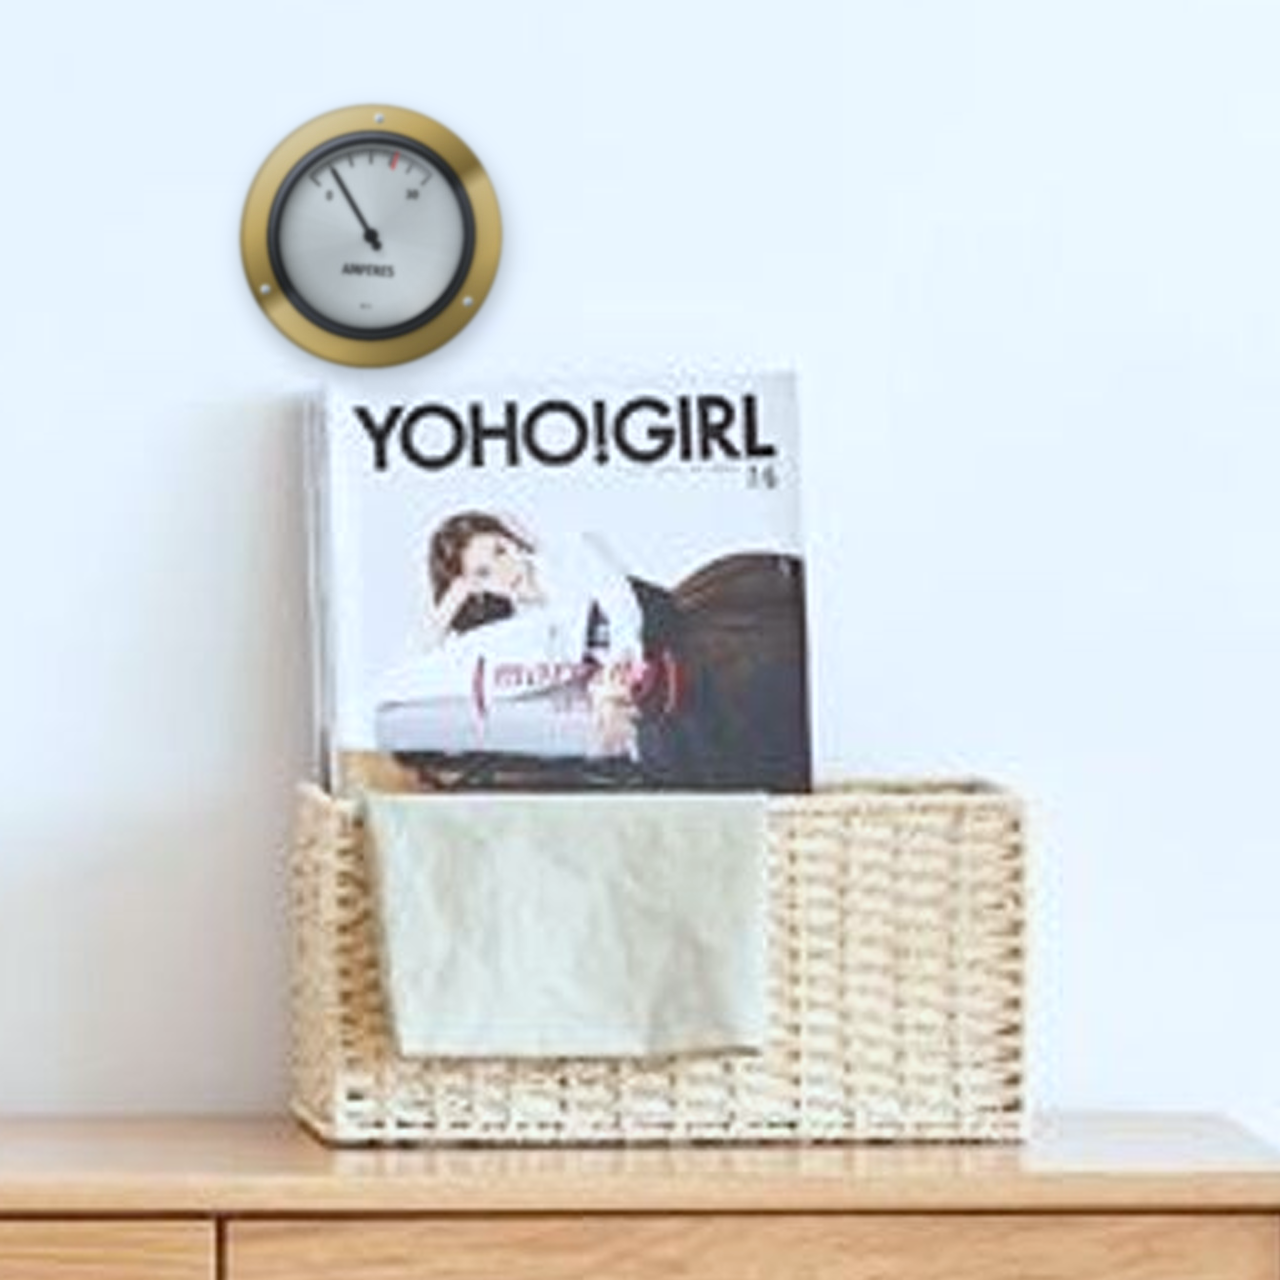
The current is 5,A
